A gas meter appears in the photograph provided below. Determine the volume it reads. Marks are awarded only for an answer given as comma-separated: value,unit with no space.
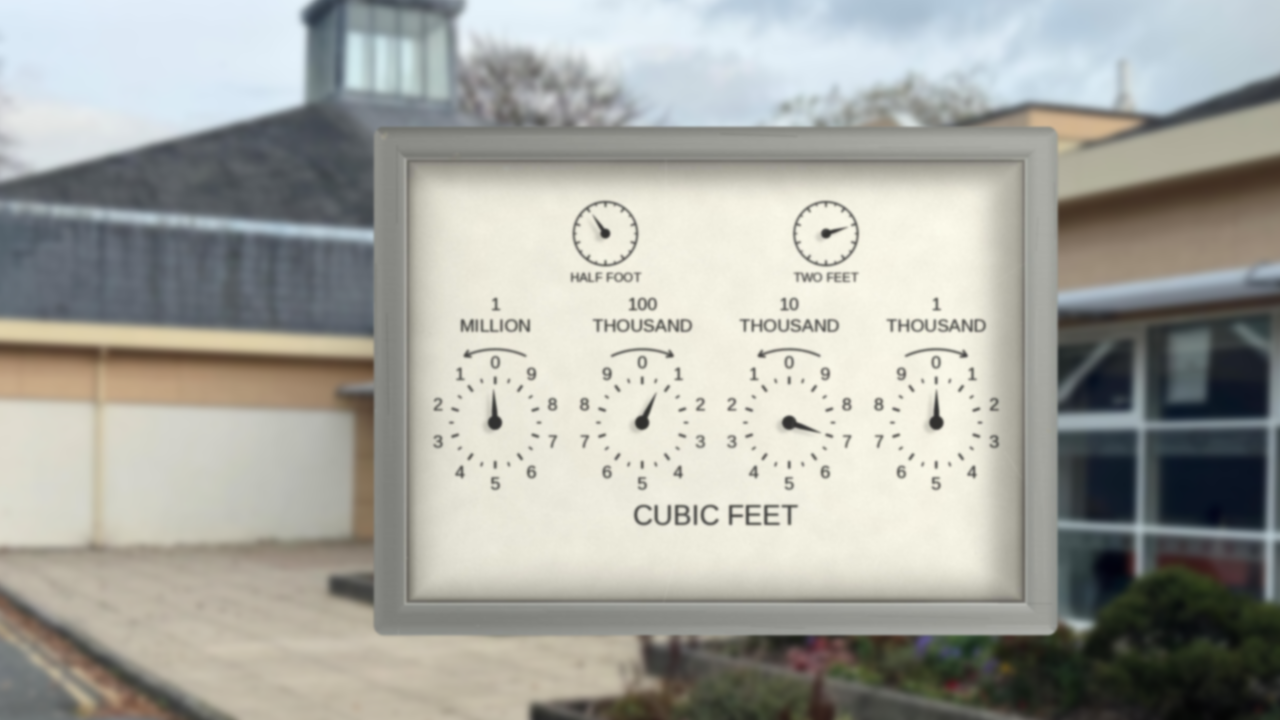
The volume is 7000,ft³
